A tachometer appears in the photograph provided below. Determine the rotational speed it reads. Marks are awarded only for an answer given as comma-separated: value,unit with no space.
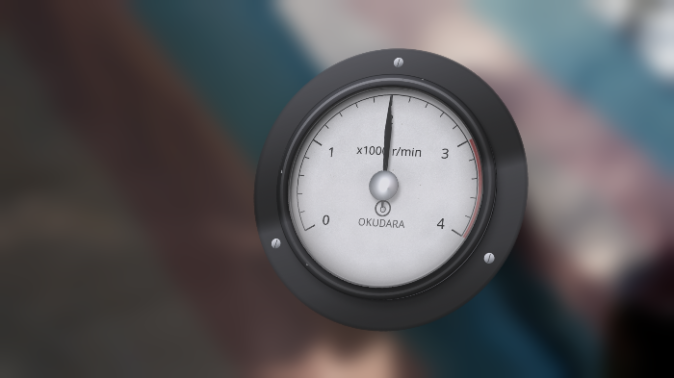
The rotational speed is 2000,rpm
